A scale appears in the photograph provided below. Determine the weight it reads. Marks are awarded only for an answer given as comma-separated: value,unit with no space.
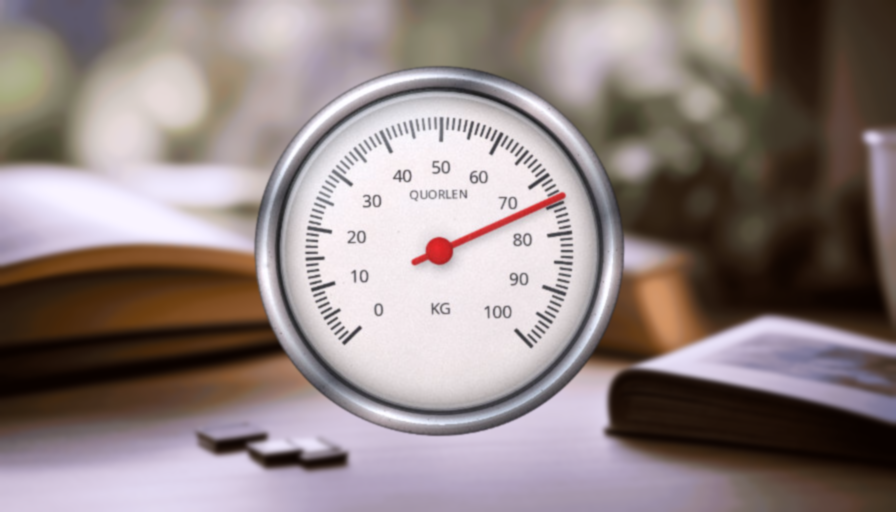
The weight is 74,kg
